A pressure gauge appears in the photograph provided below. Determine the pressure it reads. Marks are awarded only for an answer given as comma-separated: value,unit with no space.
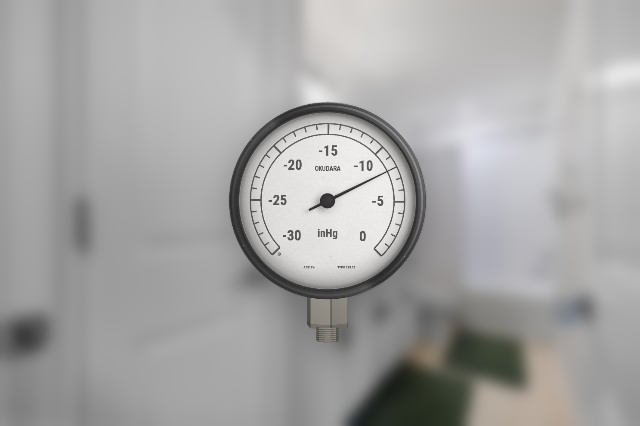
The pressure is -8,inHg
